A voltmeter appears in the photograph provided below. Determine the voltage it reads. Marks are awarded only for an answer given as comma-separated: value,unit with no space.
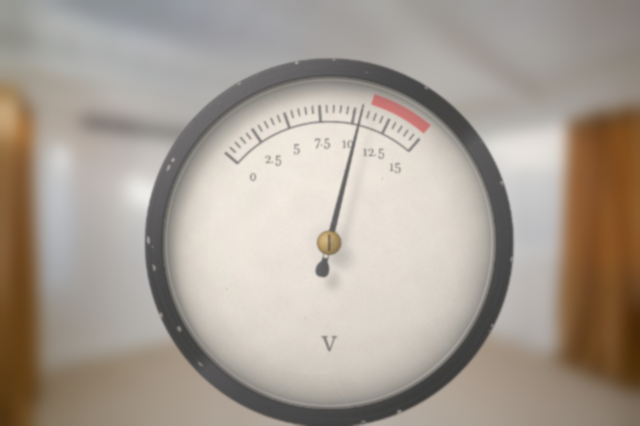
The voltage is 10.5,V
